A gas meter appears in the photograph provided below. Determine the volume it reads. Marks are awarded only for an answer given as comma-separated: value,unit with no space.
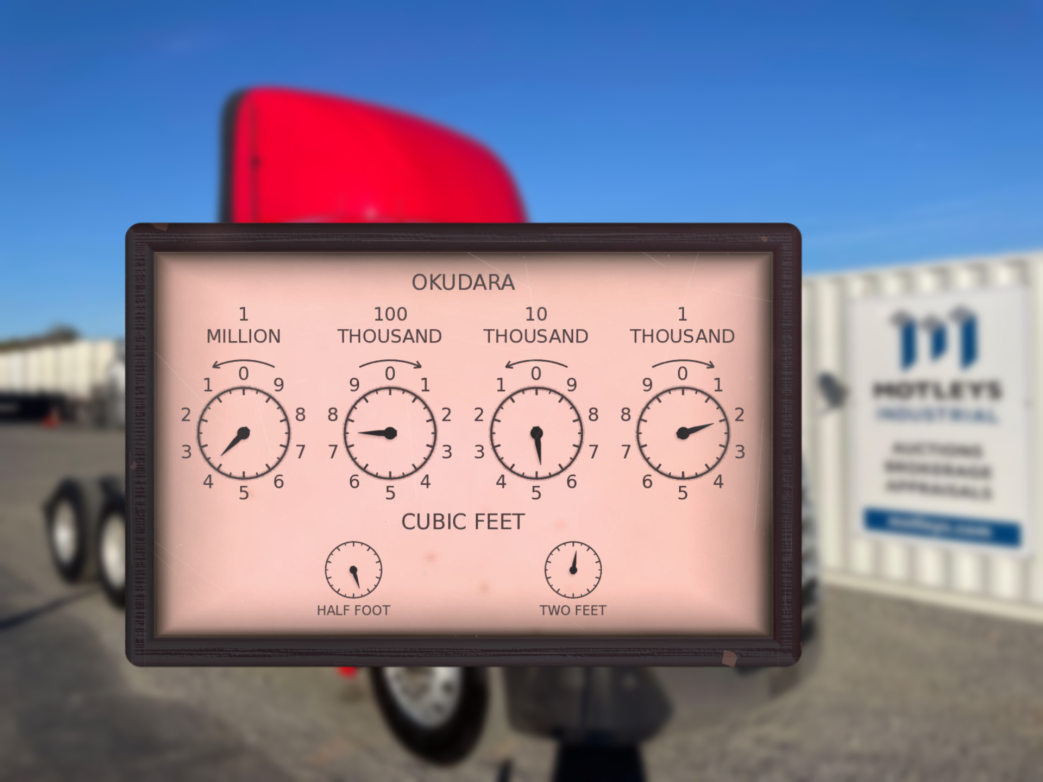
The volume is 375200,ft³
